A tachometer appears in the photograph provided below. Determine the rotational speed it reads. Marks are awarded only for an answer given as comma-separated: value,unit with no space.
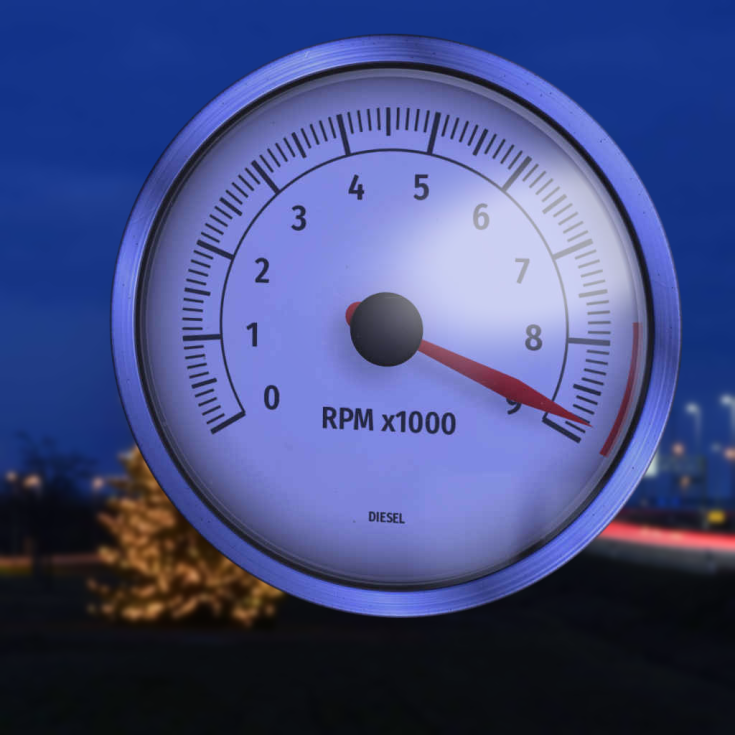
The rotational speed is 8800,rpm
